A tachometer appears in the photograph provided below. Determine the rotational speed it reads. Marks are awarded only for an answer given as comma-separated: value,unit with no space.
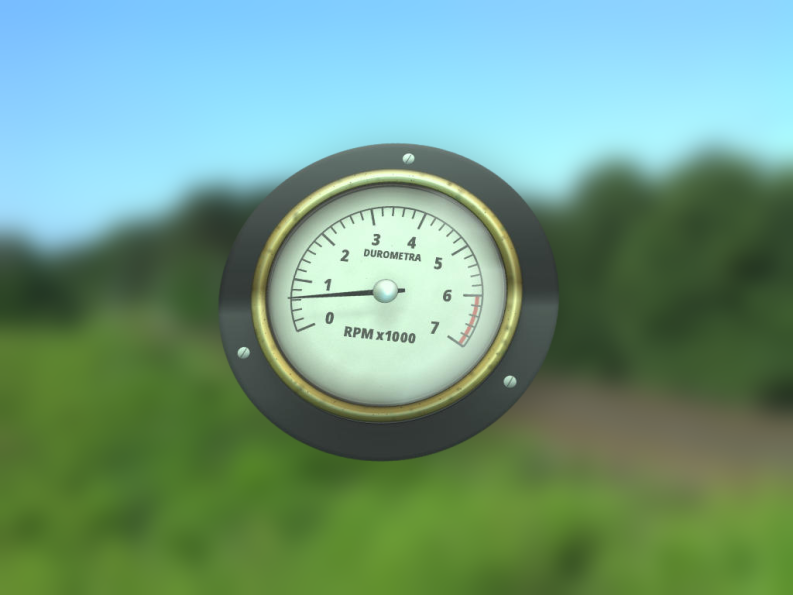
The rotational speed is 600,rpm
